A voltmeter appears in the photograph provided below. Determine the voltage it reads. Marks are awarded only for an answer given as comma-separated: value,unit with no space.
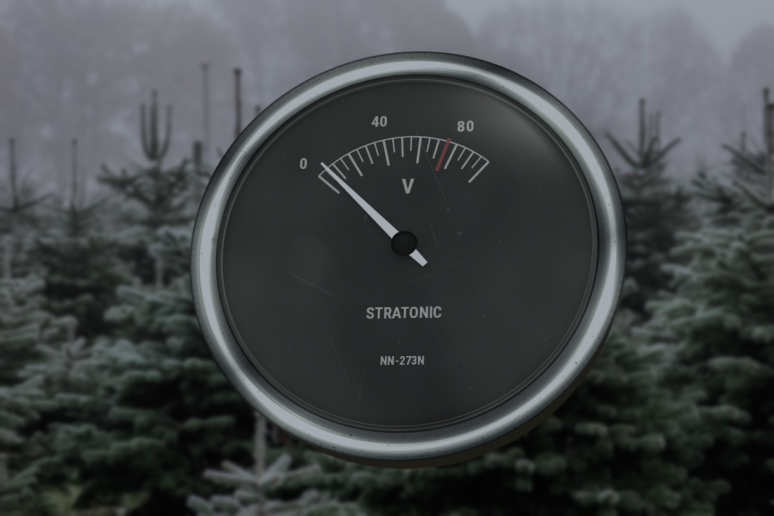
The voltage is 5,V
